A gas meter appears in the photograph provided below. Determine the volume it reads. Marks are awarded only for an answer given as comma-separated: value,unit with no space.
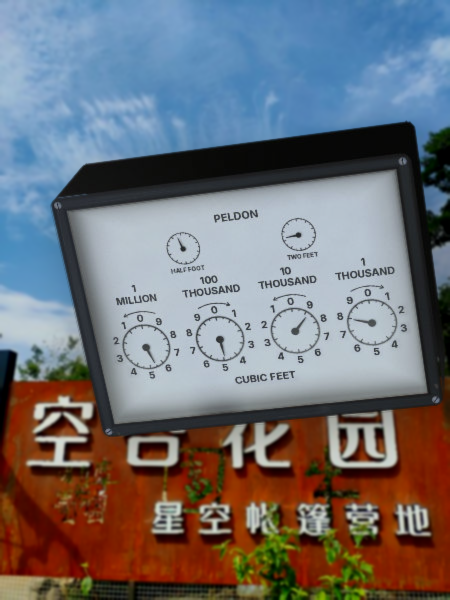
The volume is 548800,ft³
